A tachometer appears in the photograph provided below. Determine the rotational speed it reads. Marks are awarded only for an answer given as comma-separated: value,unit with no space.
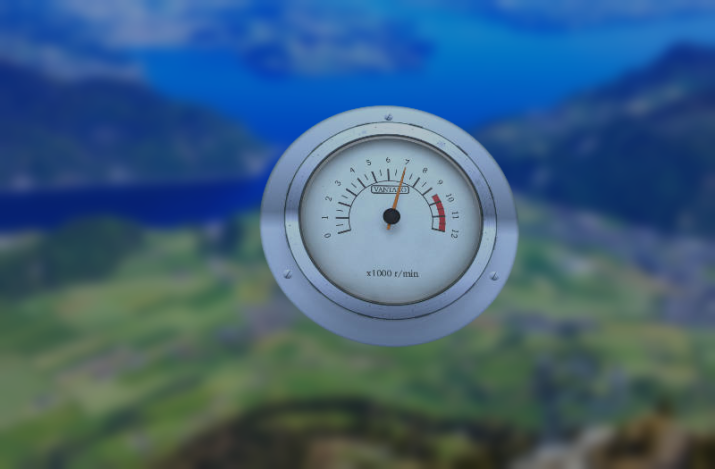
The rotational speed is 7000,rpm
